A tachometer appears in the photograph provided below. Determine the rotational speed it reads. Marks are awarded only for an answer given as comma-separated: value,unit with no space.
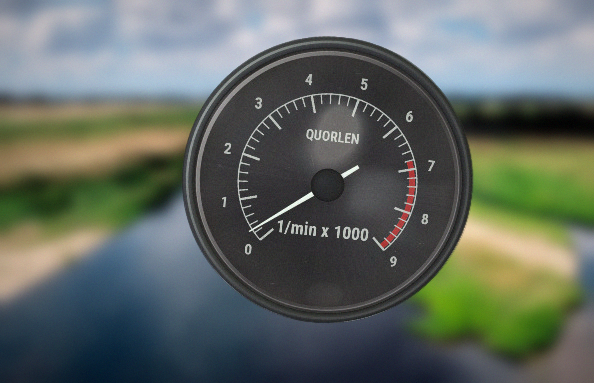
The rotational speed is 300,rpm
